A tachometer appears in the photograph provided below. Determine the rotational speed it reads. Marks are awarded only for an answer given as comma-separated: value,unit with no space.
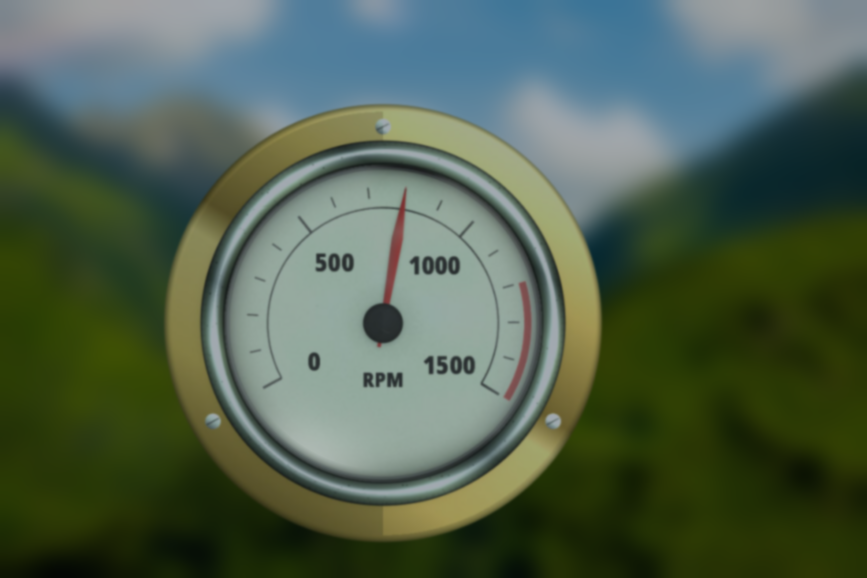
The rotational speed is 800,rpm
